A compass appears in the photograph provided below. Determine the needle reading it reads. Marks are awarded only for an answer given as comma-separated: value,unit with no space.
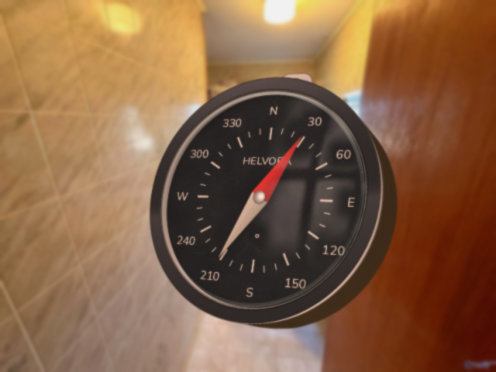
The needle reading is 30,°
